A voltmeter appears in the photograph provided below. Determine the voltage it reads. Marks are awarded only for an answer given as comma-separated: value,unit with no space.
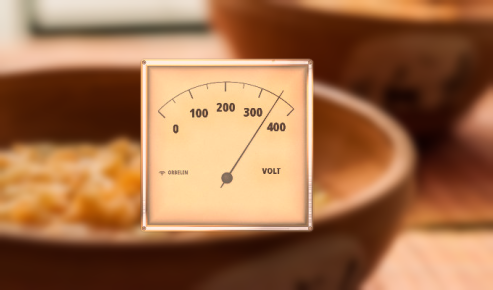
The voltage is 350,V
